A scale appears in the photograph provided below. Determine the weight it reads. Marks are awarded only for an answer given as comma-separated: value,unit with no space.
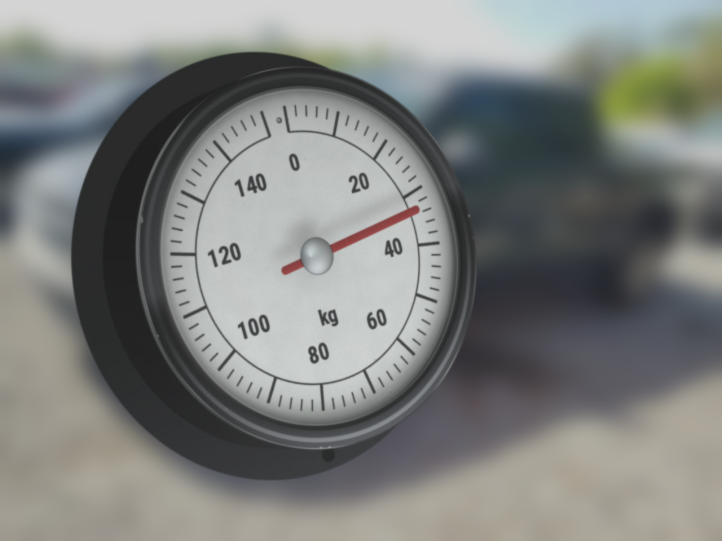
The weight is 33,kg
